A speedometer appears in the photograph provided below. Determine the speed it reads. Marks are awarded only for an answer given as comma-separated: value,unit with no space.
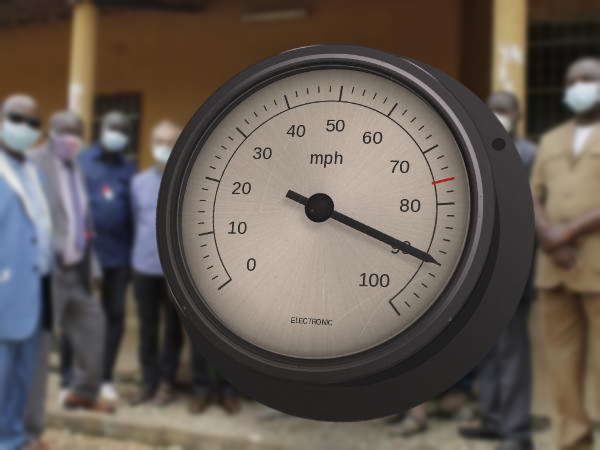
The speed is 90,mph
